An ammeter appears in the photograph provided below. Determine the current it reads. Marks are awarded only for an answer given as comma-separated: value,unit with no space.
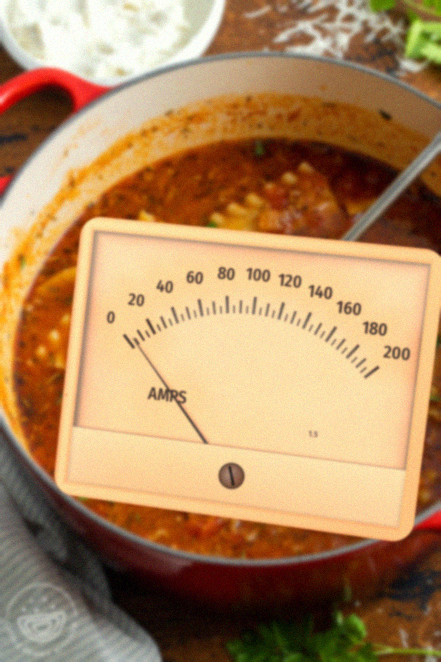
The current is 5,A
